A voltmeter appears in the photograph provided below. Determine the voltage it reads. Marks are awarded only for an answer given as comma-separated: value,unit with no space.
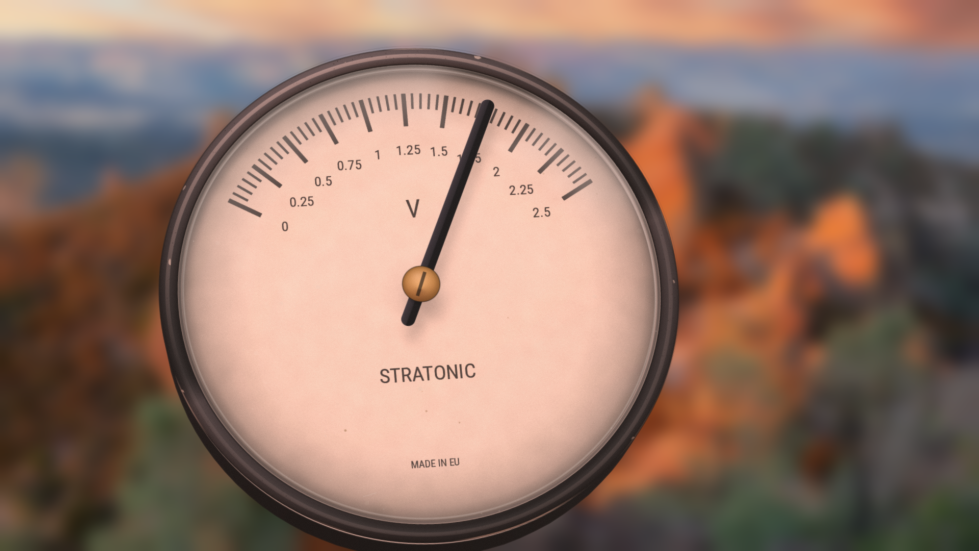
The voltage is 1.75,V
